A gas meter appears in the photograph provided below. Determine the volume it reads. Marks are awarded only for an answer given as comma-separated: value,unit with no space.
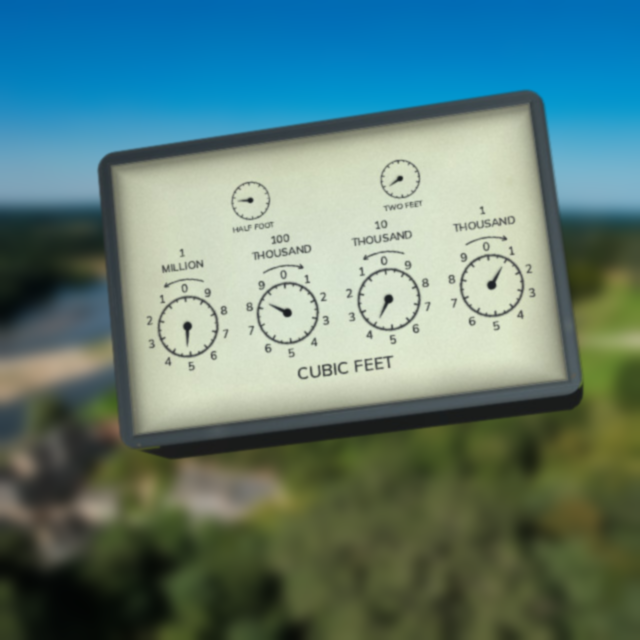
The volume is 484100,ft³
